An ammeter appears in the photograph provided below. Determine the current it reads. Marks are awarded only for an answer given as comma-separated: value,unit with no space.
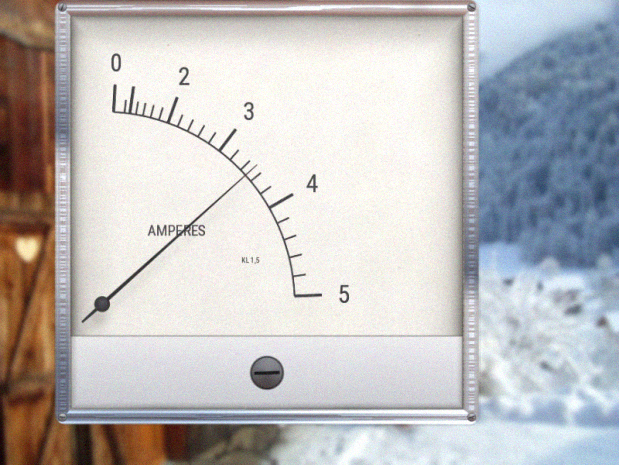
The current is 3.5,A
